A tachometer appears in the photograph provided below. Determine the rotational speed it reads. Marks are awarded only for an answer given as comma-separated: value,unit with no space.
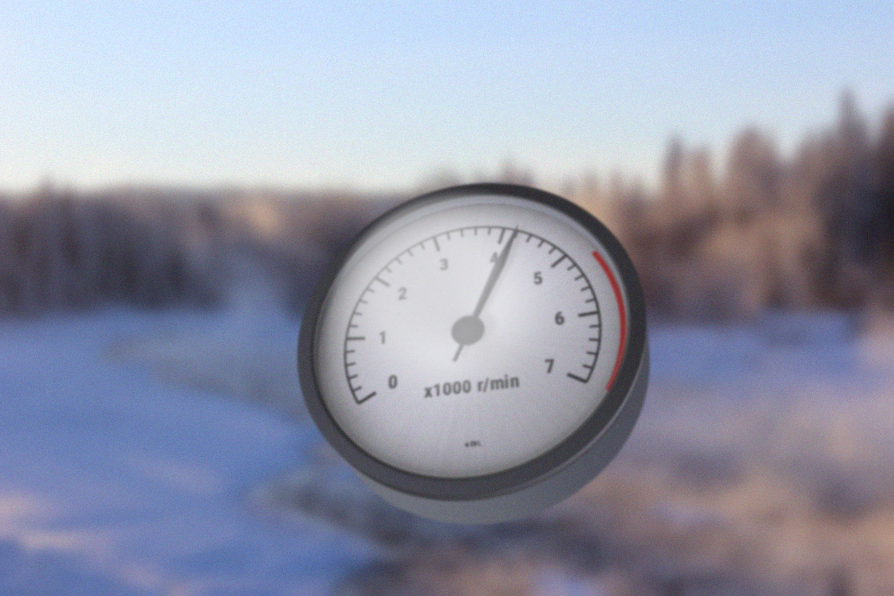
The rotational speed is 4200,rpm
